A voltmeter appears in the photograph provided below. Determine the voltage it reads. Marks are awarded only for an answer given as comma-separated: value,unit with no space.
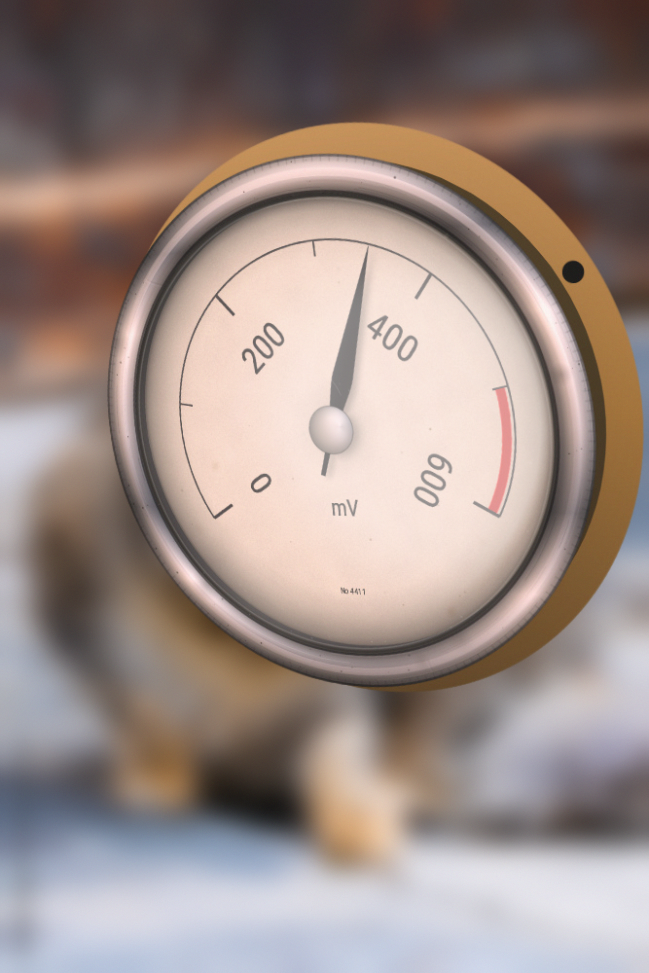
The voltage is 350,mV
